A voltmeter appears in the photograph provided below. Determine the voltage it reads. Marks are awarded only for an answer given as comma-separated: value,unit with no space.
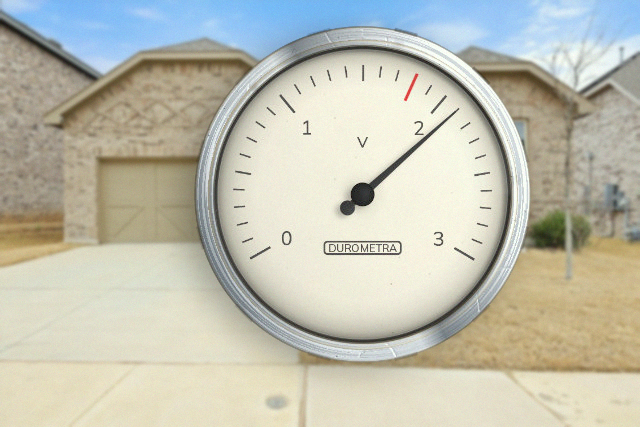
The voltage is 2.1,V
